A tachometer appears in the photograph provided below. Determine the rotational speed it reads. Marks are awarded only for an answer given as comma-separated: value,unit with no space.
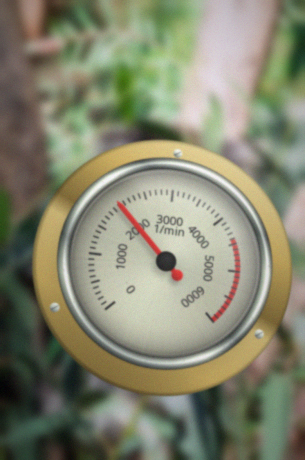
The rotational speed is 2000,rpm
